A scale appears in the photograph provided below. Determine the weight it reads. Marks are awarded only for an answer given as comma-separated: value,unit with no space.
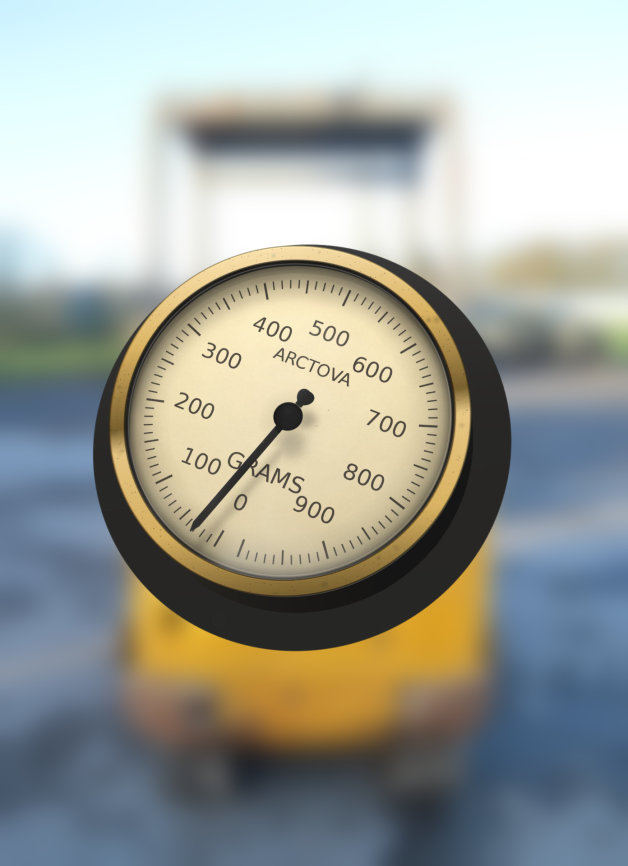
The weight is 30,g
